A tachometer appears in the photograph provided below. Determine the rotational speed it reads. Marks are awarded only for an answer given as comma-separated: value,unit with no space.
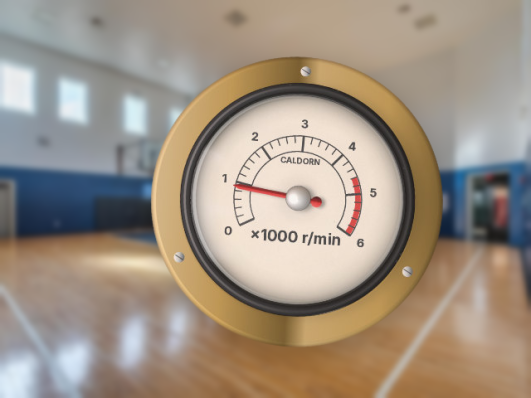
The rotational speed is 900,rpm
